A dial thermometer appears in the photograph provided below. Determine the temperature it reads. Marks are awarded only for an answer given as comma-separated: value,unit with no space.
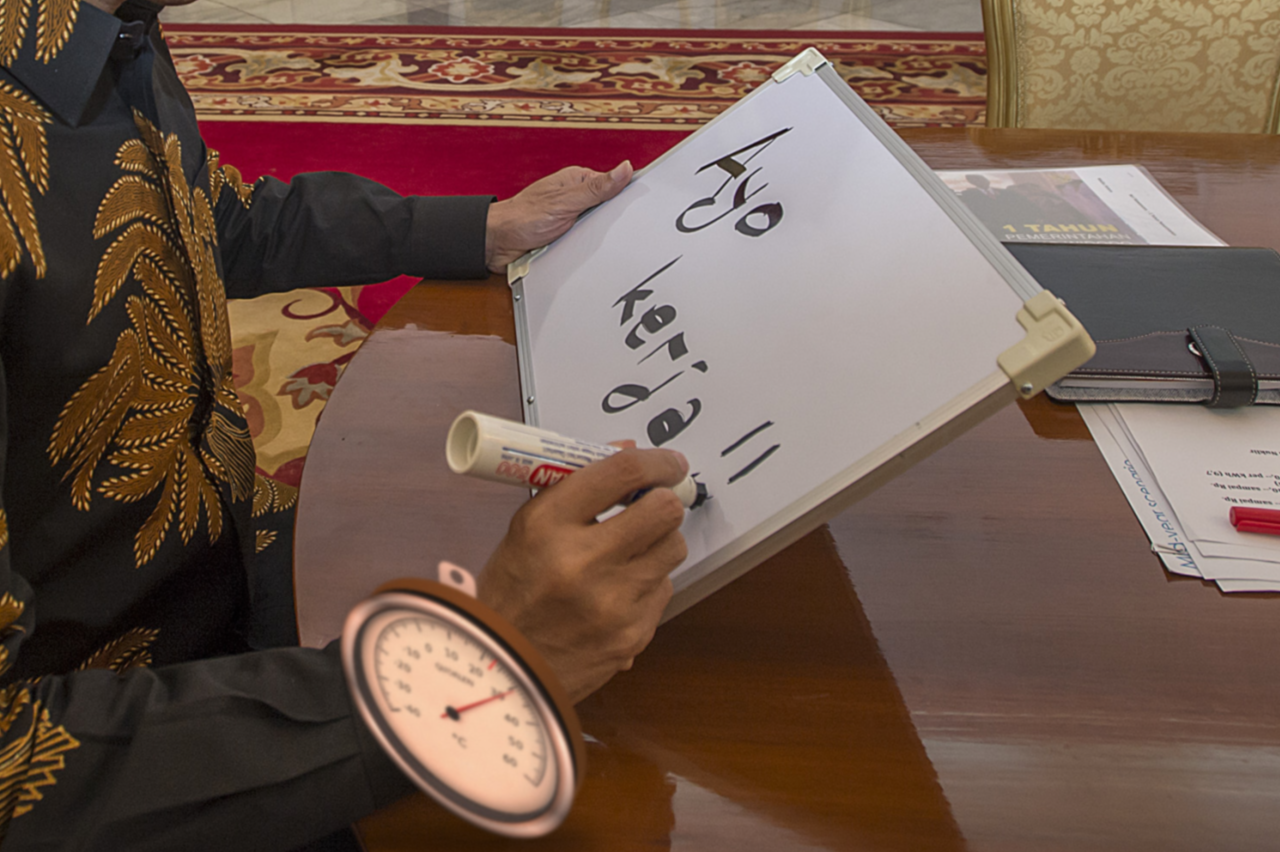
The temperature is 30,°C
